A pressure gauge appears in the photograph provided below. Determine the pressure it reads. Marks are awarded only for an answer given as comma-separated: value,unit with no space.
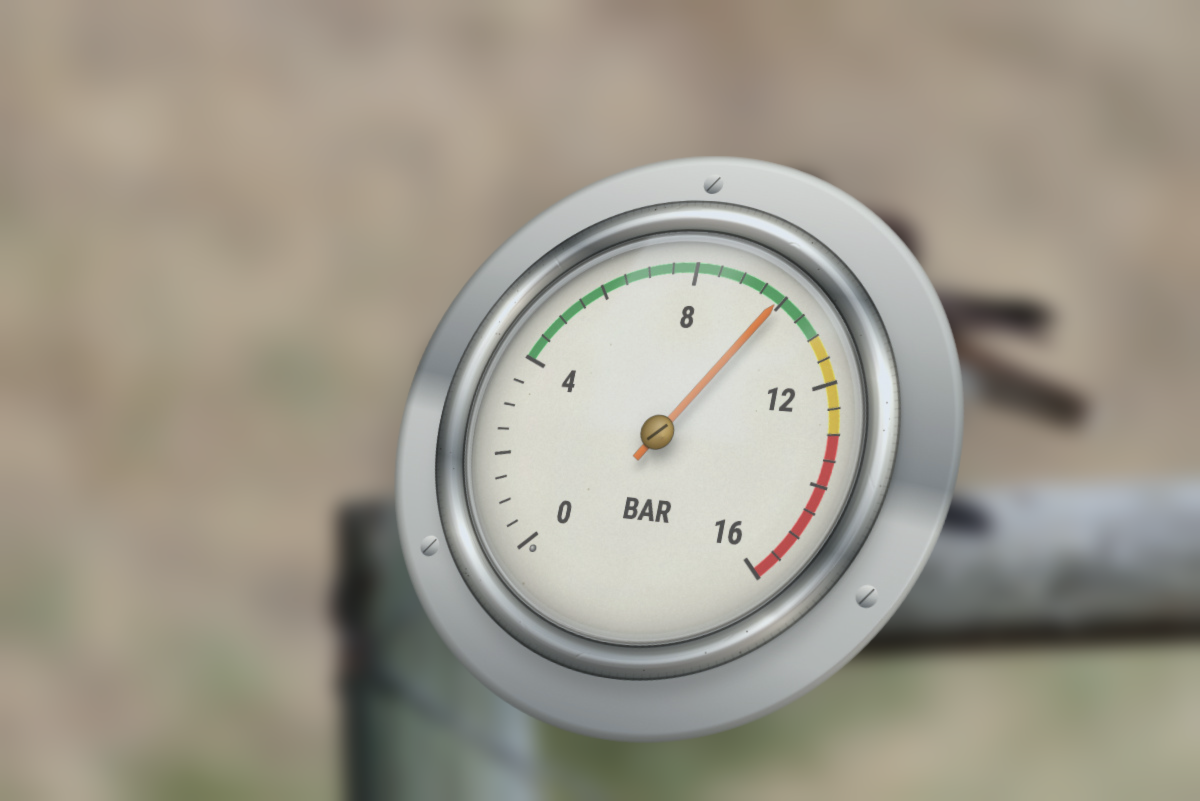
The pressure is 10,bar
